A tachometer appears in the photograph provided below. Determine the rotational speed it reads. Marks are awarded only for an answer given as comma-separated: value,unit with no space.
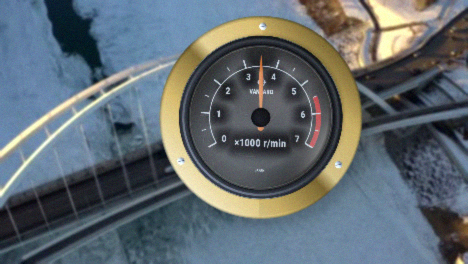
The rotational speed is 3500,rpm
